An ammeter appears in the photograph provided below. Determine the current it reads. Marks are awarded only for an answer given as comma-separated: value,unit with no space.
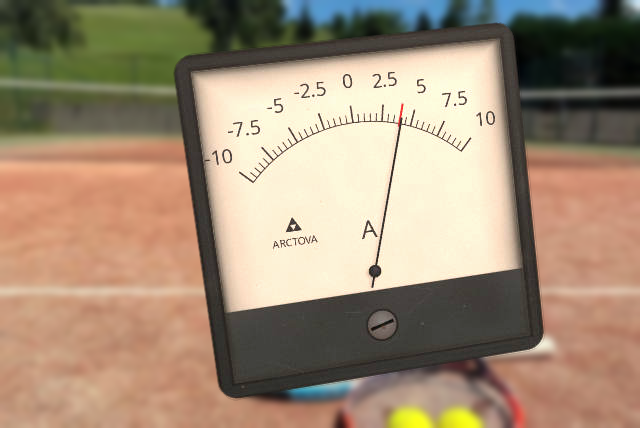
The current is 4,A
